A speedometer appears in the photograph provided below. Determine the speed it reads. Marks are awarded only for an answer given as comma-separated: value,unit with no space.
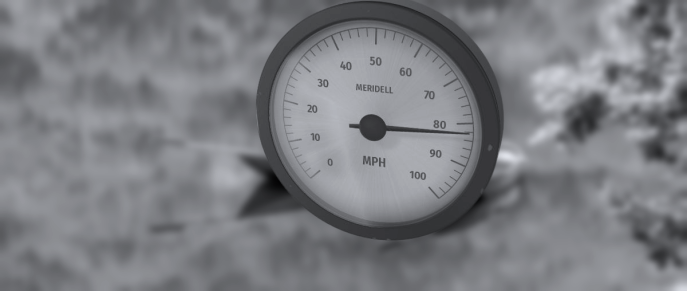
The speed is 82,mph
